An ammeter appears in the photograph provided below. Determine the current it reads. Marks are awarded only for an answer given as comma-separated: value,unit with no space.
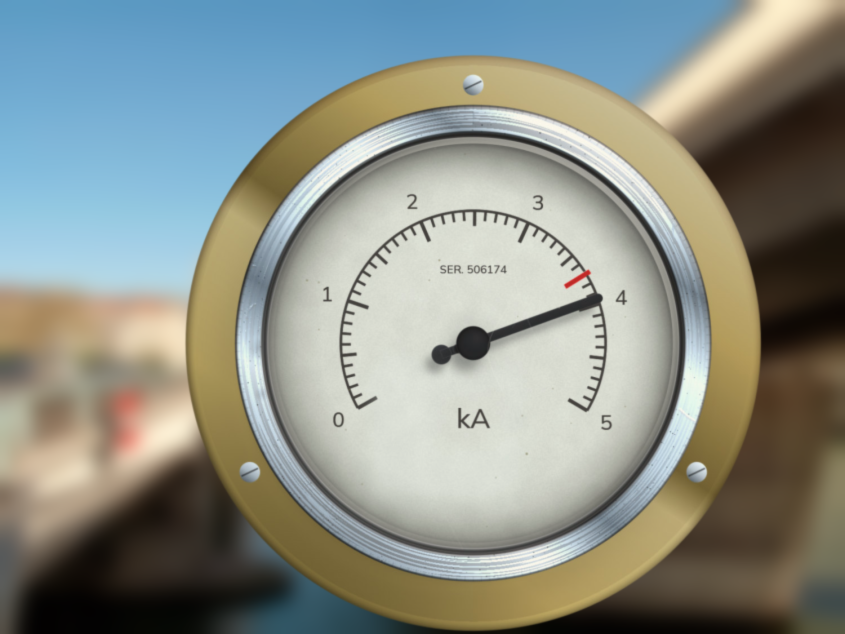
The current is 3.95,kA
